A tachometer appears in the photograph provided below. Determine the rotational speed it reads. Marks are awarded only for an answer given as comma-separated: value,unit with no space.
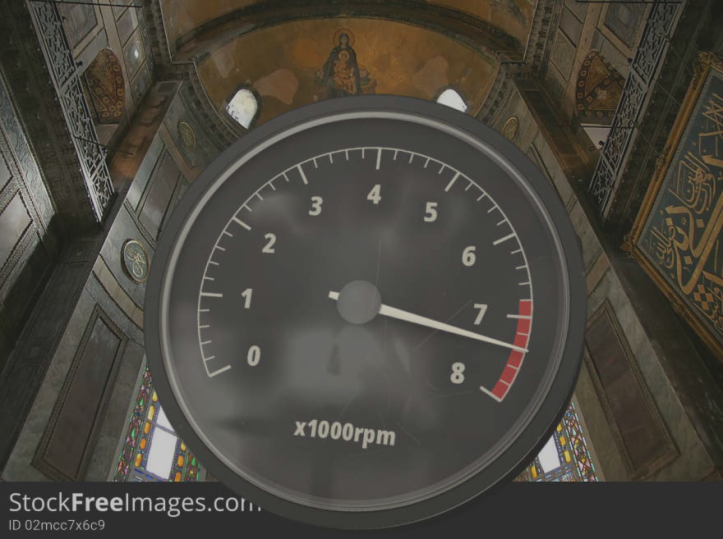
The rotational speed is 7400,rpm
